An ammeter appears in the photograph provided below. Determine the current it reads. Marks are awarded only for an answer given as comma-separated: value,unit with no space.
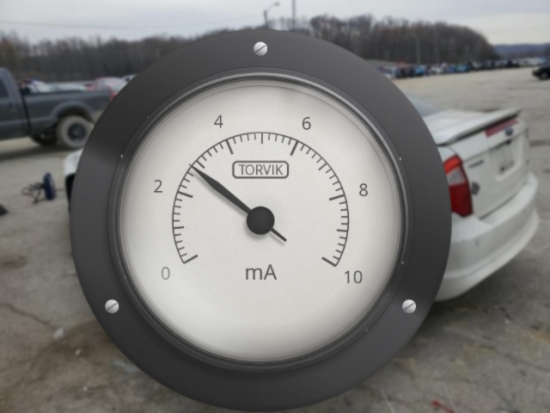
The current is 2.8,mA
